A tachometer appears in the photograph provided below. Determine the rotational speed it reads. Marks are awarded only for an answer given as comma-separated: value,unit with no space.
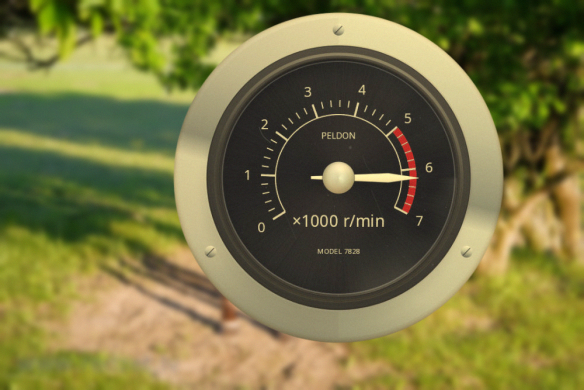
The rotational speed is 6200,rpm
